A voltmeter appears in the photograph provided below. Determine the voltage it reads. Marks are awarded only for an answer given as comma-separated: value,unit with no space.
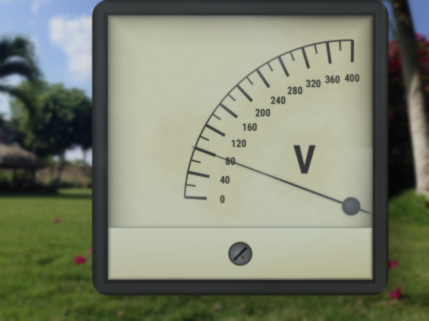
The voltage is 80,V
